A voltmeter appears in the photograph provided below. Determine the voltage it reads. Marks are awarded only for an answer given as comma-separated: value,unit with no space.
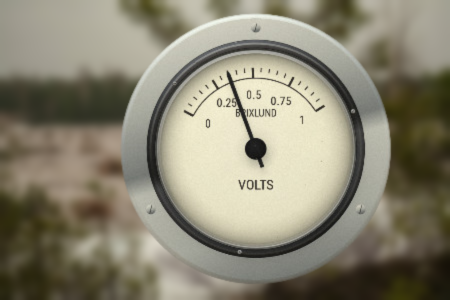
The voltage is 0.35,V
